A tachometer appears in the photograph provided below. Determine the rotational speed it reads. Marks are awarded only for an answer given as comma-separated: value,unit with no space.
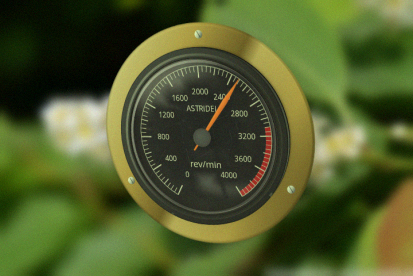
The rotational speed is 2500,rpm
